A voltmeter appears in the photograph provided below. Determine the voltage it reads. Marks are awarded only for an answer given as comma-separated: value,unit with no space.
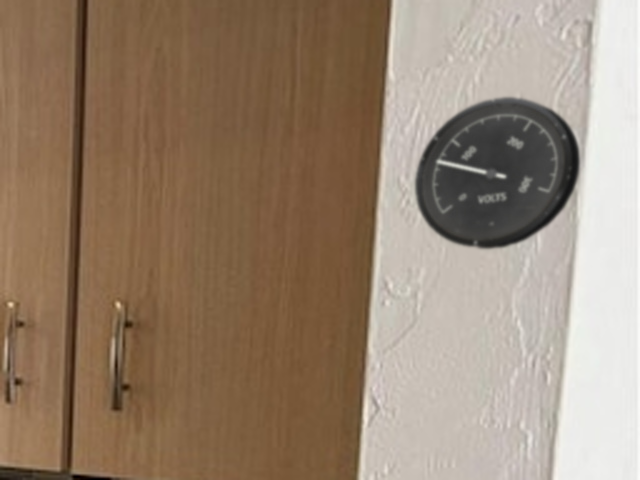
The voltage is 70,V
